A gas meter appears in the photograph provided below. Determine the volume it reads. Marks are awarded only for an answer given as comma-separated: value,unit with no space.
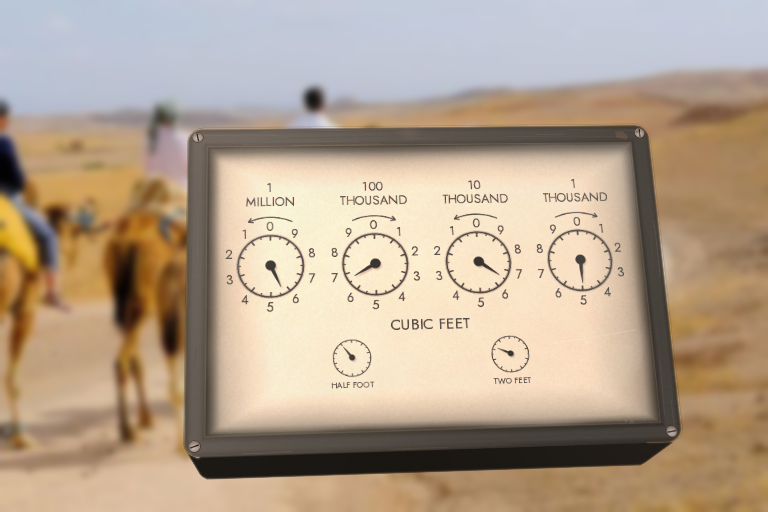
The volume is 566500,ft³
